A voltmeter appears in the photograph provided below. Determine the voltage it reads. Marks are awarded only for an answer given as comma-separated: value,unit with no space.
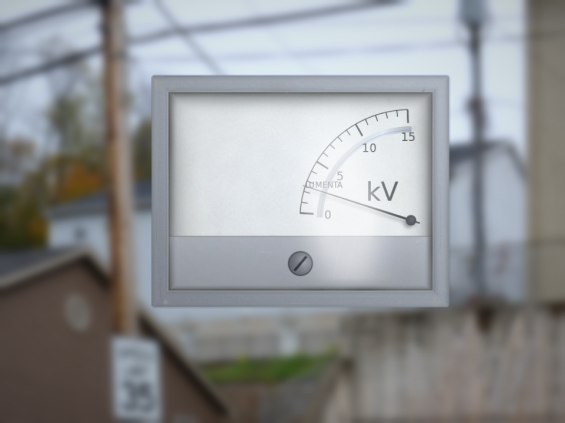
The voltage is 2.5,kV
